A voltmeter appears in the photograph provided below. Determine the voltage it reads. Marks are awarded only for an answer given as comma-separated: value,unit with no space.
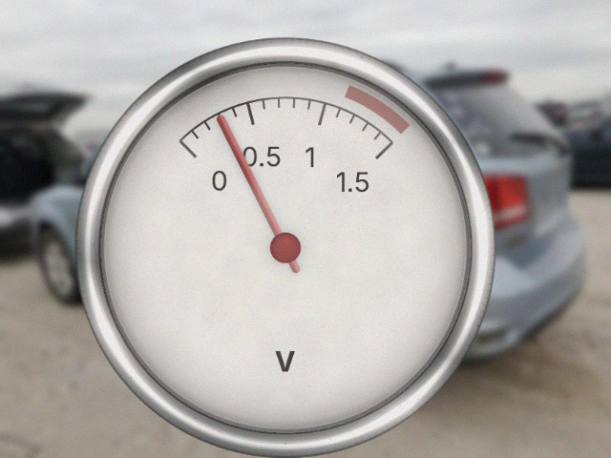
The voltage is 0.3,V
